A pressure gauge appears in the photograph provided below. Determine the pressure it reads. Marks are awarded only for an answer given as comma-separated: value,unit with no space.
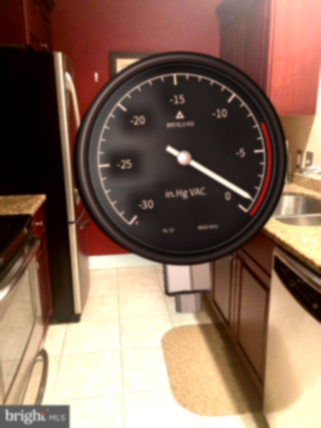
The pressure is -1,inHg
